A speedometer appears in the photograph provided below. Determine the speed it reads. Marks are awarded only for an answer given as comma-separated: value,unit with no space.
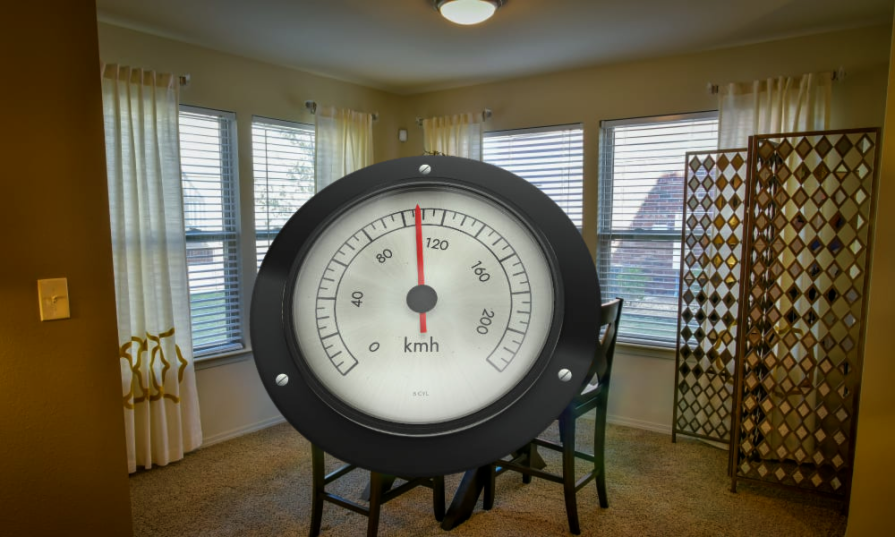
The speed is 107.5,km/h
